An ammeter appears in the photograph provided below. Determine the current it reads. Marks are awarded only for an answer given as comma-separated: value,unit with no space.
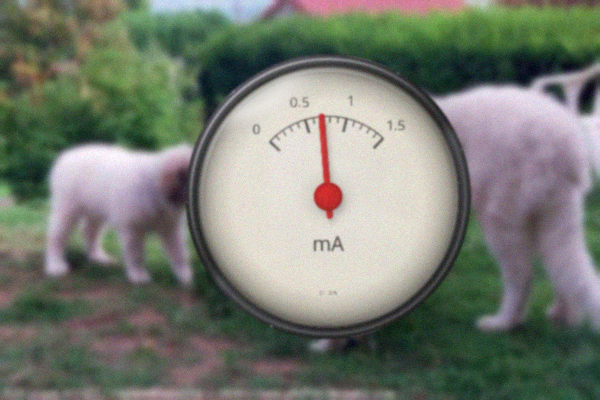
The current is 0.7,mA
